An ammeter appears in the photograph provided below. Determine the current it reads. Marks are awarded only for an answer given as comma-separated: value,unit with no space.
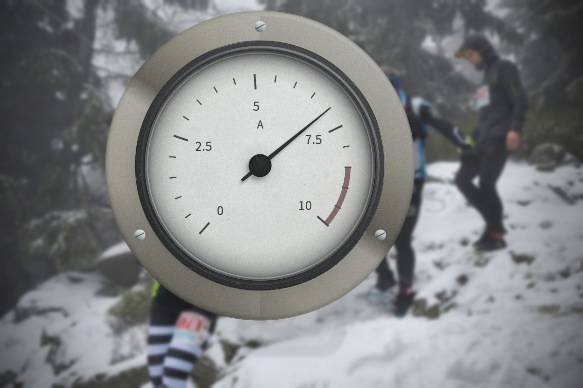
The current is 7,A
